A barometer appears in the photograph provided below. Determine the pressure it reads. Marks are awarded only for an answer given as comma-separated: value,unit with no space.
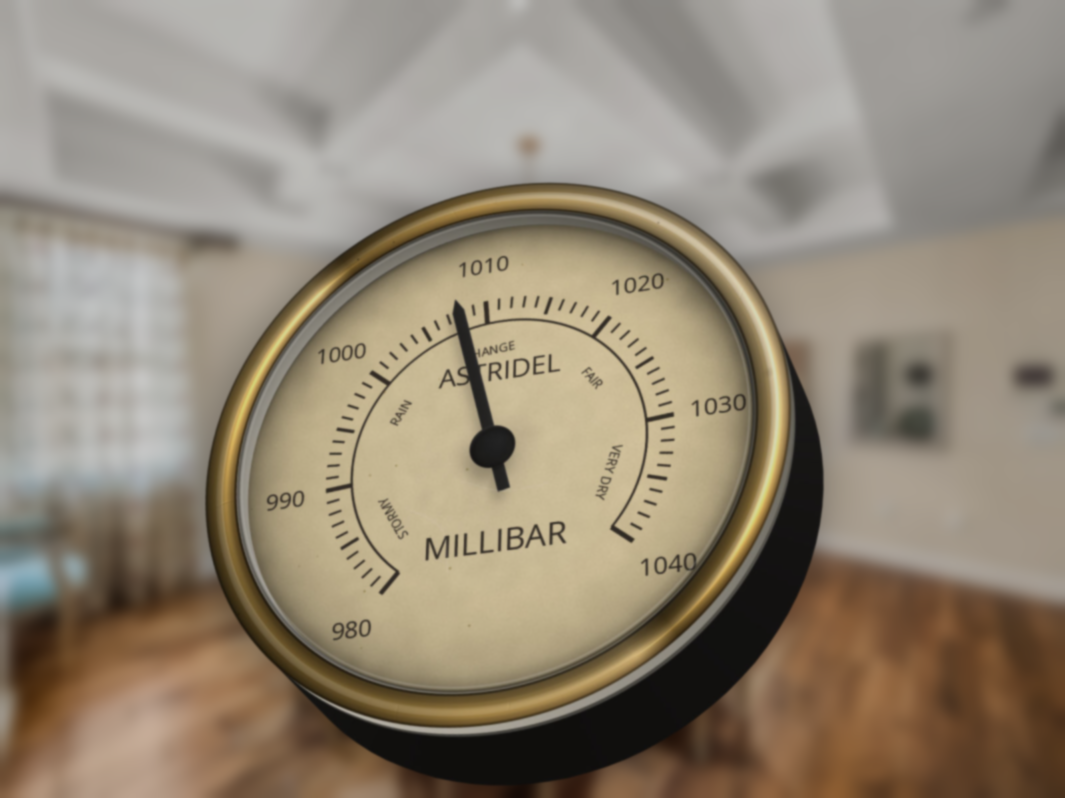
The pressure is 1008,mbar
